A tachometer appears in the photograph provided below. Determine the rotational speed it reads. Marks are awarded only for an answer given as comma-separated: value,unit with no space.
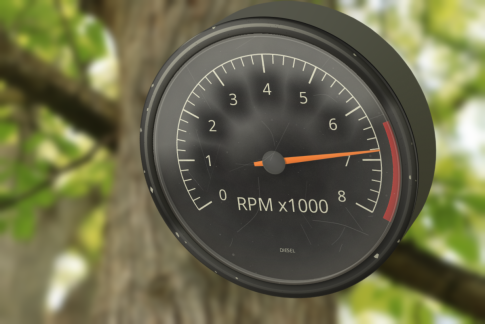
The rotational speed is 6800,rpm
